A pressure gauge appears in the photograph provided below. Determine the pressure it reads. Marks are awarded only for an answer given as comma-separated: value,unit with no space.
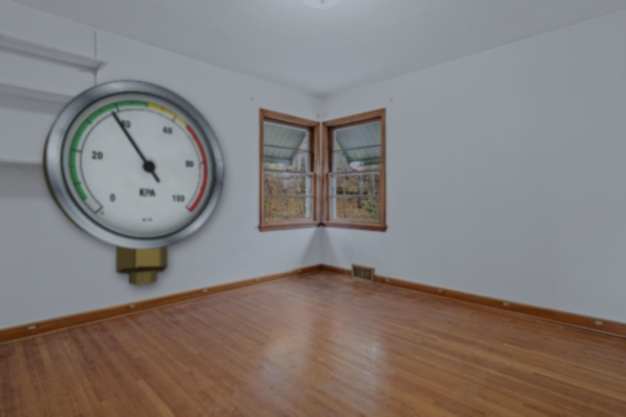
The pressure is 37.5,kPa
